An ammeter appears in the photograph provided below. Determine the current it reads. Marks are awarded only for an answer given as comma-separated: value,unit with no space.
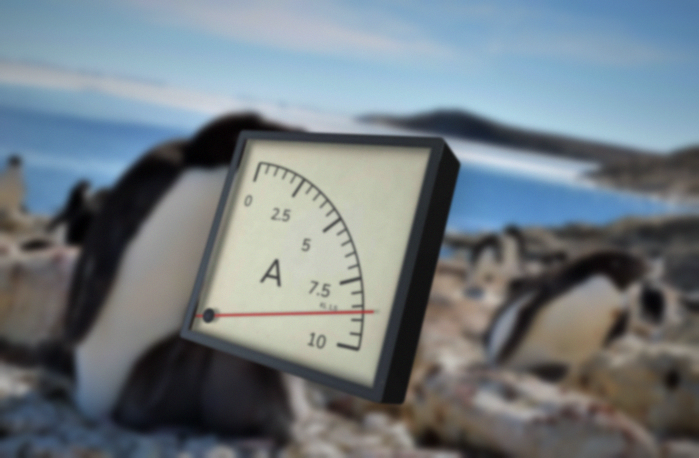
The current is 8.75,A
